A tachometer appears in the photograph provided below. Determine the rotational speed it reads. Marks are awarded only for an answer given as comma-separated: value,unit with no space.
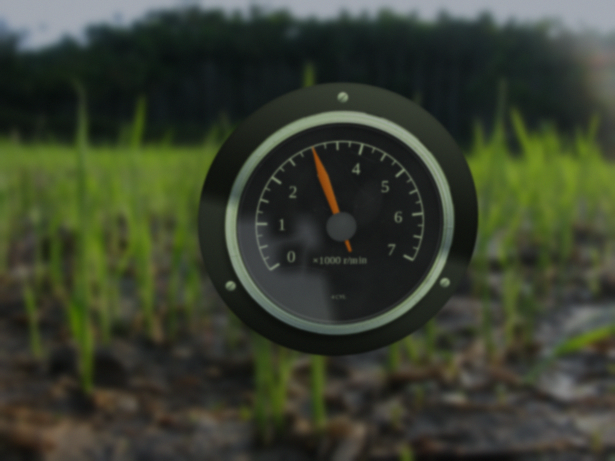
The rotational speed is 3000,rpm
